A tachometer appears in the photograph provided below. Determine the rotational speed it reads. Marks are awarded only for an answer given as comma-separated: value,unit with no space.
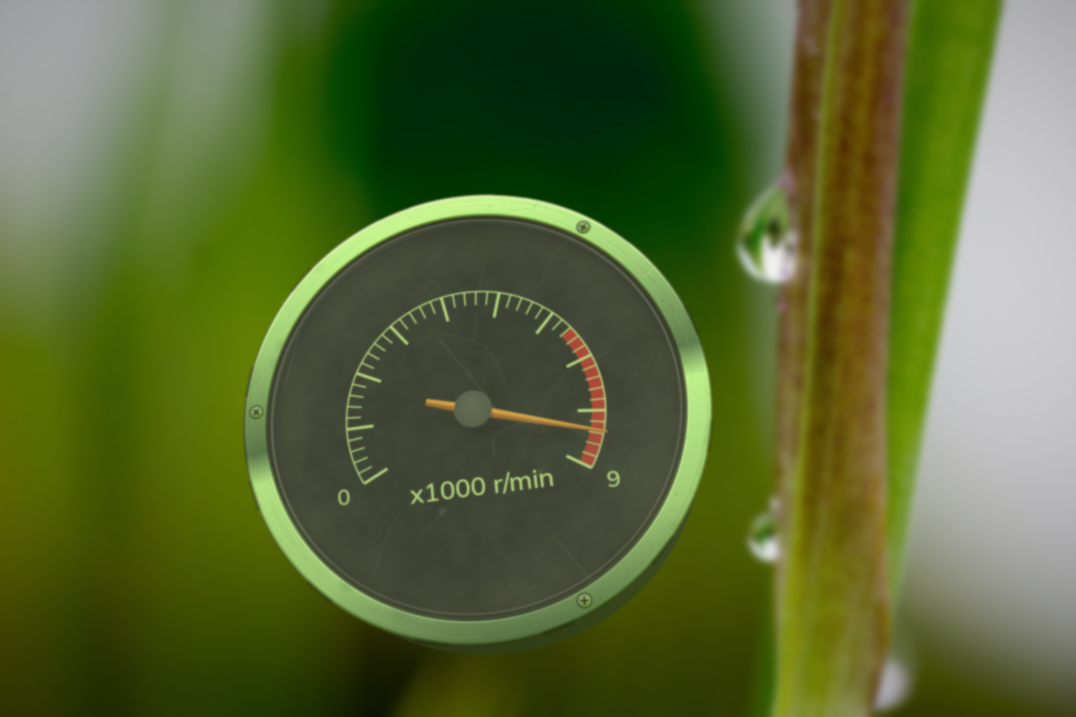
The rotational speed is 8400,rpm
